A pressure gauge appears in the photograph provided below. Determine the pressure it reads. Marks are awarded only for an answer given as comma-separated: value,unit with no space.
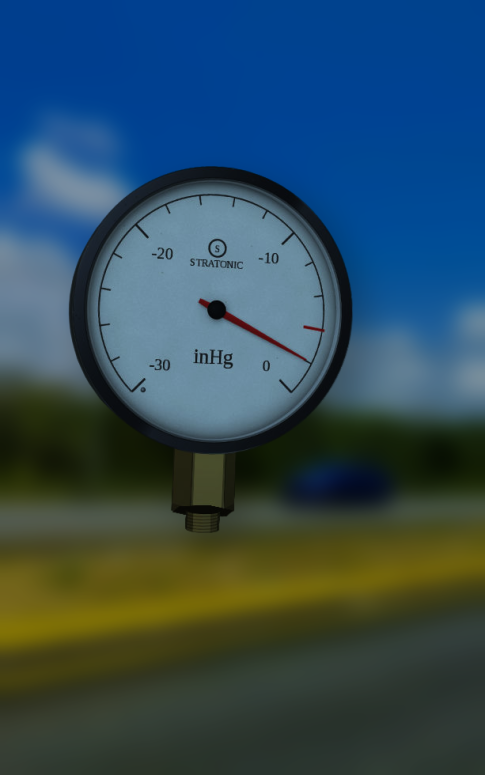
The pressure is -2,inHg
